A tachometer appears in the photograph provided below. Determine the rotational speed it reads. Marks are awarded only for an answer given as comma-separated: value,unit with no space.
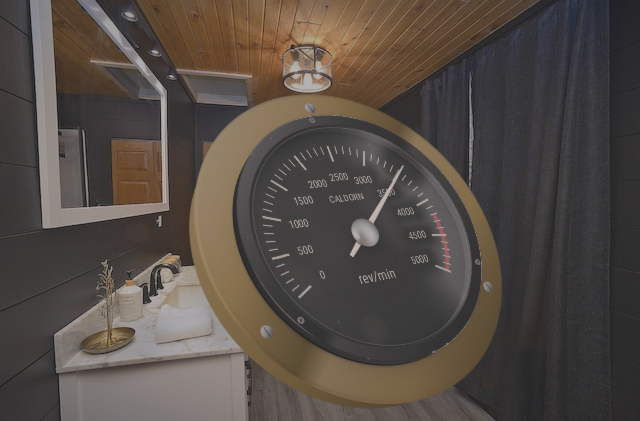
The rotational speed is 3500,rpm
